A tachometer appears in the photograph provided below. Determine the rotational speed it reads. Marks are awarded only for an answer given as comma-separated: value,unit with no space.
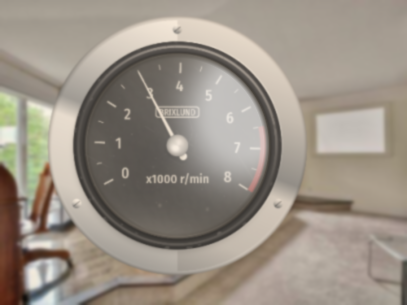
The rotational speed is 3000,rpm
